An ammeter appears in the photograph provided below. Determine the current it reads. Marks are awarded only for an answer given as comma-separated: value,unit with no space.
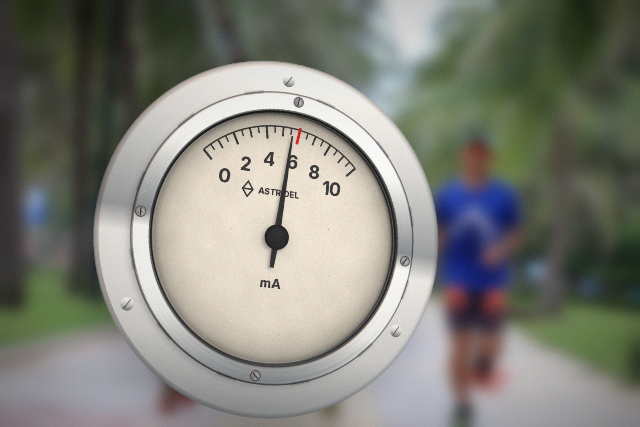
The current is 5.5,mA
